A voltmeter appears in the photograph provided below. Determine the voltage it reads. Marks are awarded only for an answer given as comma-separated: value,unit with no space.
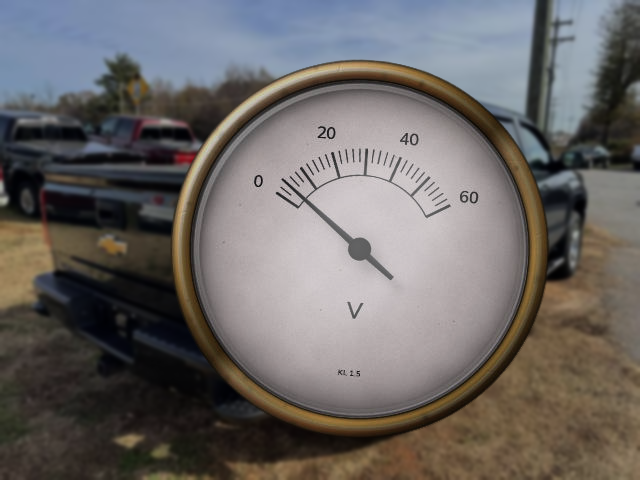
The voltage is 4,V
